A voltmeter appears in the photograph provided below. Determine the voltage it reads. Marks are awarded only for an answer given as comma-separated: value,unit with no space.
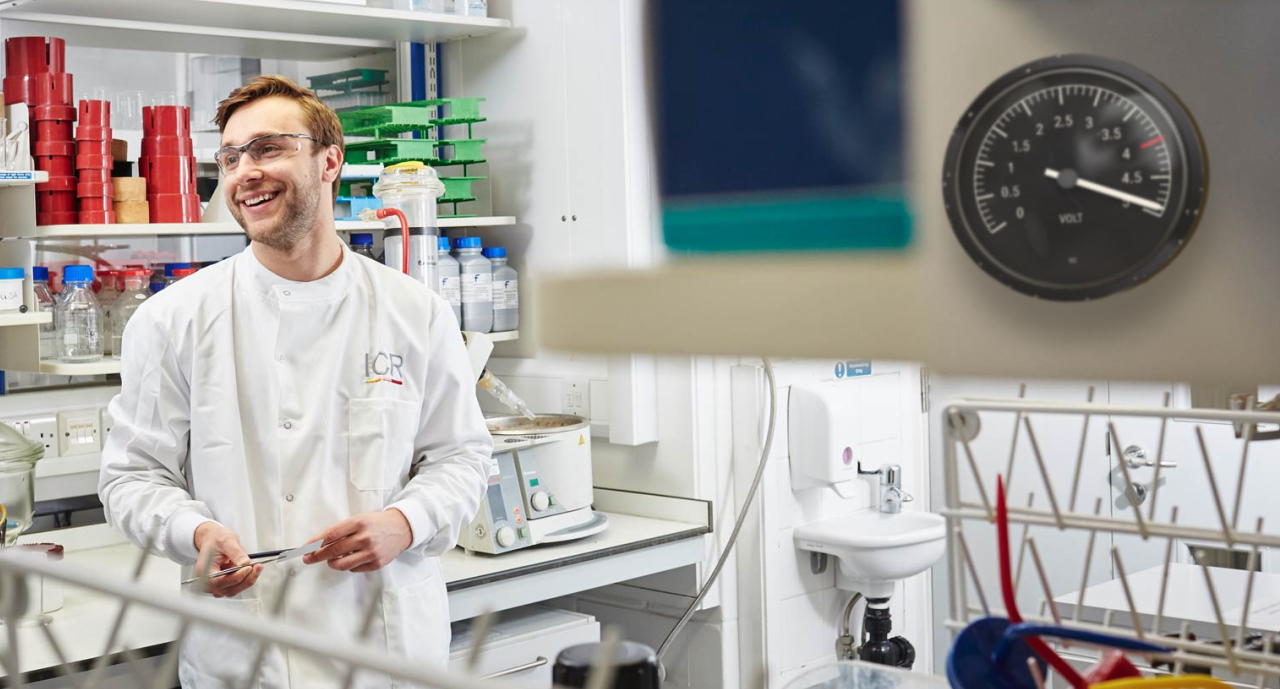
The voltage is 4.9,V
